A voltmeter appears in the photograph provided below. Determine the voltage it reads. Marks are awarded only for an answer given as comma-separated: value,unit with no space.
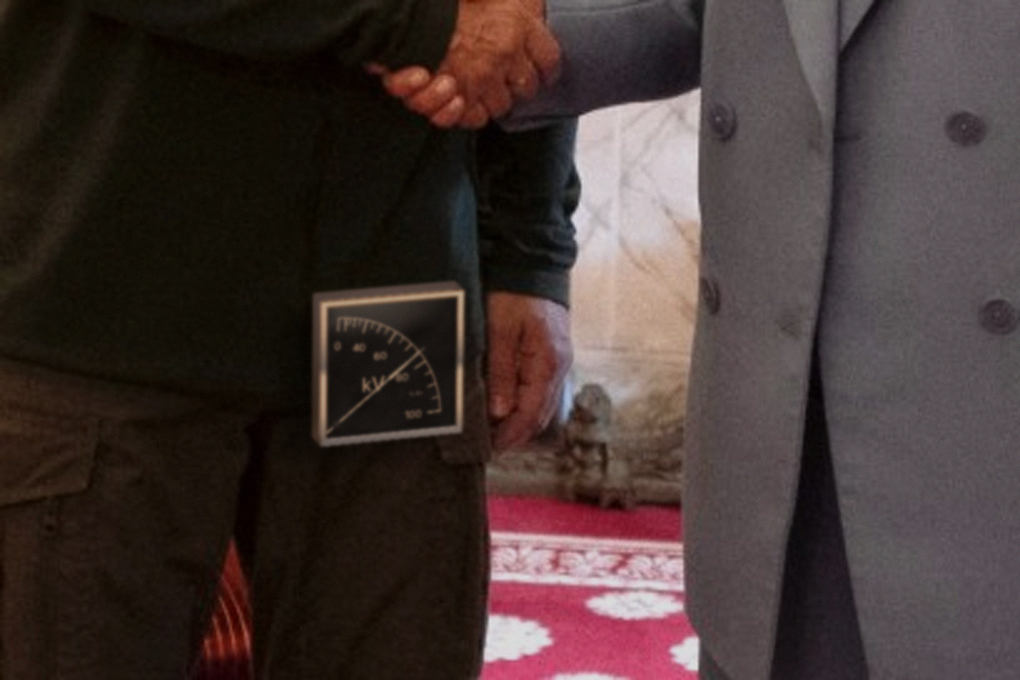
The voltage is 75,kV
